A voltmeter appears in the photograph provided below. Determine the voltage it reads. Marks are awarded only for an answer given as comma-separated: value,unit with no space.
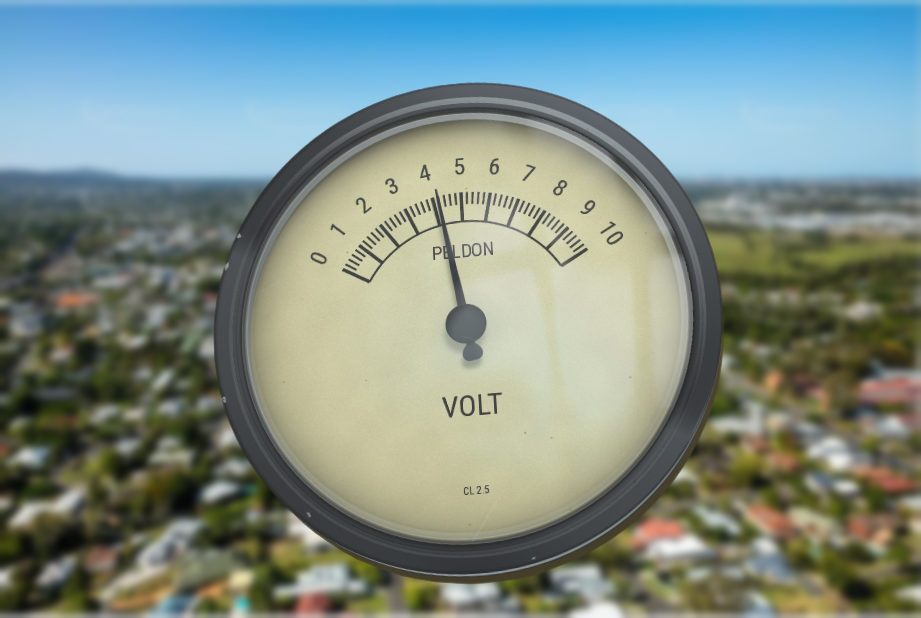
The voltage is 4.2,V
